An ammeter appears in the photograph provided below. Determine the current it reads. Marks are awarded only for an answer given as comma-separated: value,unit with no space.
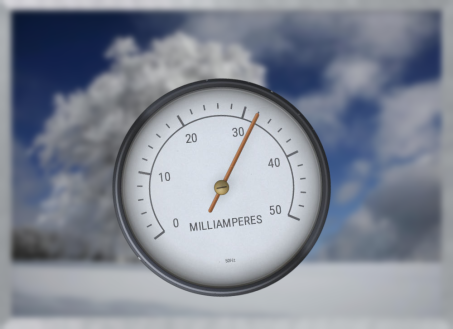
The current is 32,mA
